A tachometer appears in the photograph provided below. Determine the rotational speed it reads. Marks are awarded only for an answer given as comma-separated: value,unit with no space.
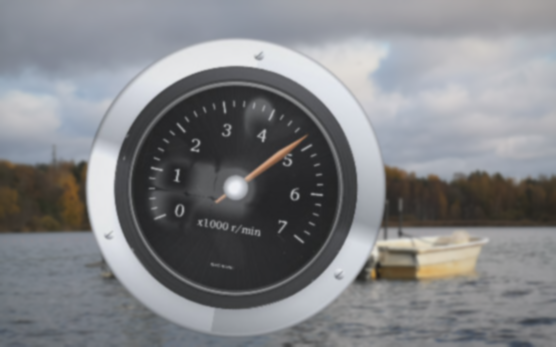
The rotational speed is 4800,rpm
